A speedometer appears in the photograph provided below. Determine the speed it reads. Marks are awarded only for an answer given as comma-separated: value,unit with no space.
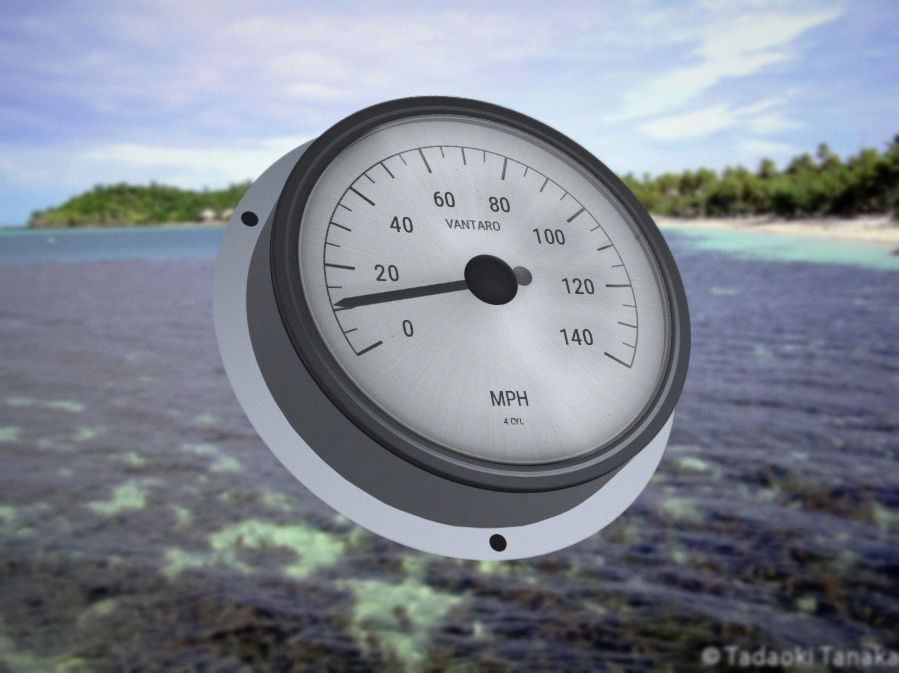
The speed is 10,mph
